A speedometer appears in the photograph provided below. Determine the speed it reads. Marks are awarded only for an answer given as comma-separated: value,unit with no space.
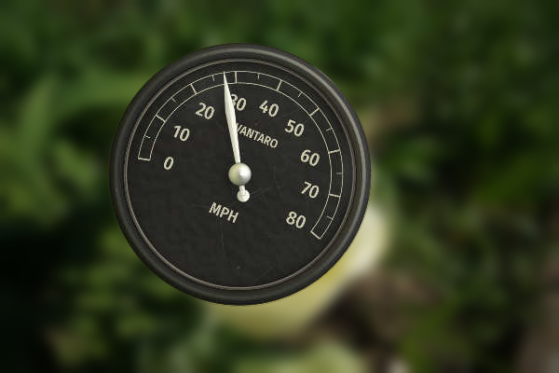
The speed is 27.5,mph
